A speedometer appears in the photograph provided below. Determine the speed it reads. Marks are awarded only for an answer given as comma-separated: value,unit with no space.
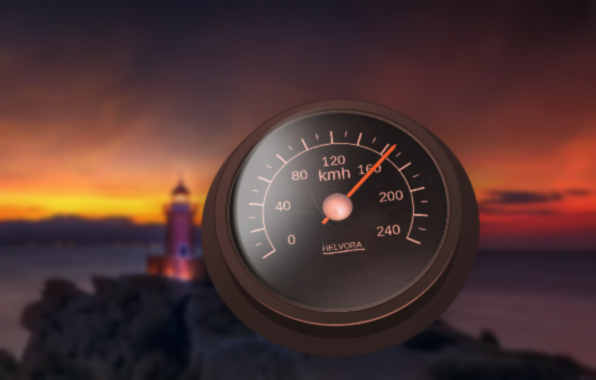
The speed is 165,km/h
